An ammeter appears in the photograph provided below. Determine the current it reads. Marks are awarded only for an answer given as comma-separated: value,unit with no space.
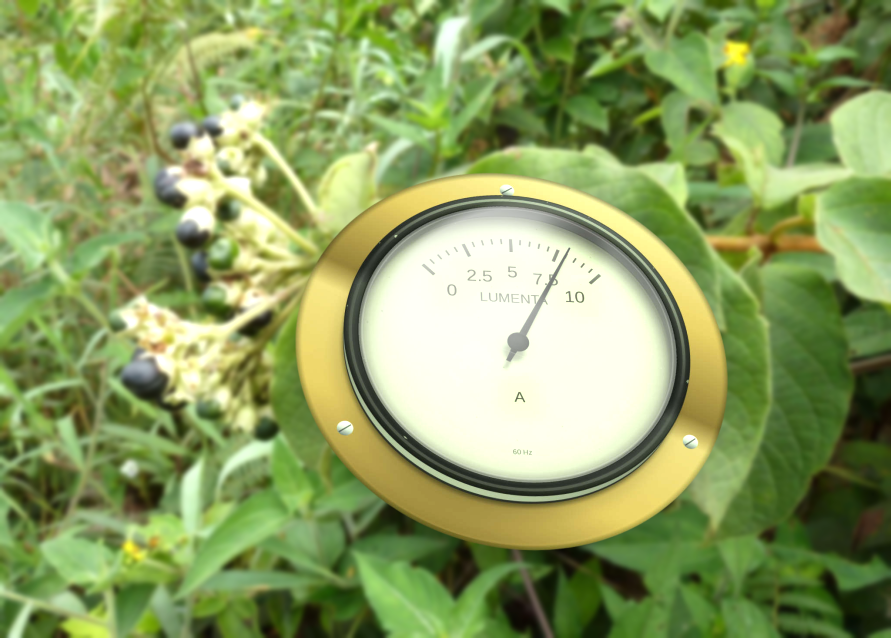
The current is 8,A
